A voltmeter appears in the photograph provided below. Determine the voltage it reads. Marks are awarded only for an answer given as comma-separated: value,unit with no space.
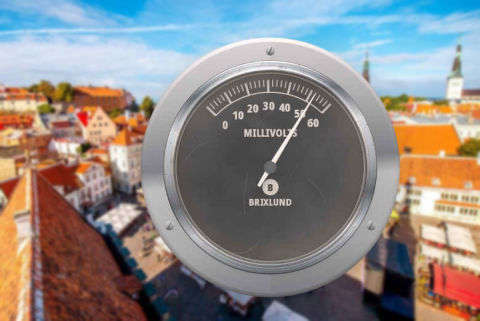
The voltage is 52,mV
